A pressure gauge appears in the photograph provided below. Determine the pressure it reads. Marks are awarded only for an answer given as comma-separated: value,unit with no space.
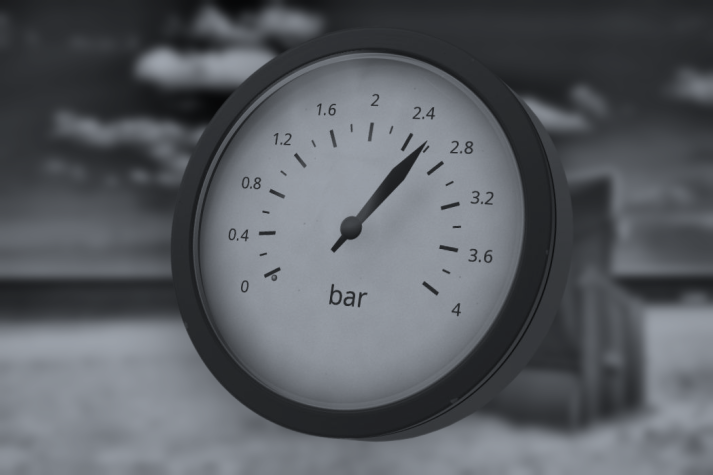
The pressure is 2.6,bar
